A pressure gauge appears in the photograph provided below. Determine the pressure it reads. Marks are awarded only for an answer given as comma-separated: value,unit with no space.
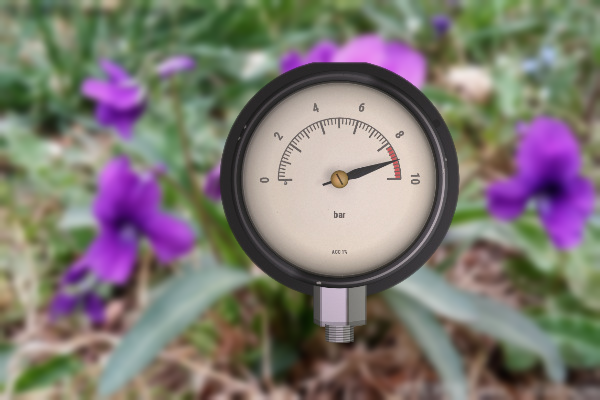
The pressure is 9,bar
